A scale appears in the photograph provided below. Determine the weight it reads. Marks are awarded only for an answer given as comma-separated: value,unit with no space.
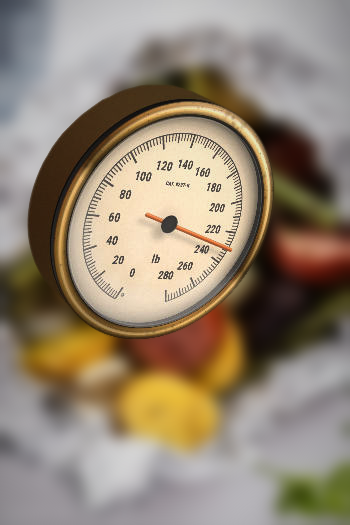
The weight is 230,lb
